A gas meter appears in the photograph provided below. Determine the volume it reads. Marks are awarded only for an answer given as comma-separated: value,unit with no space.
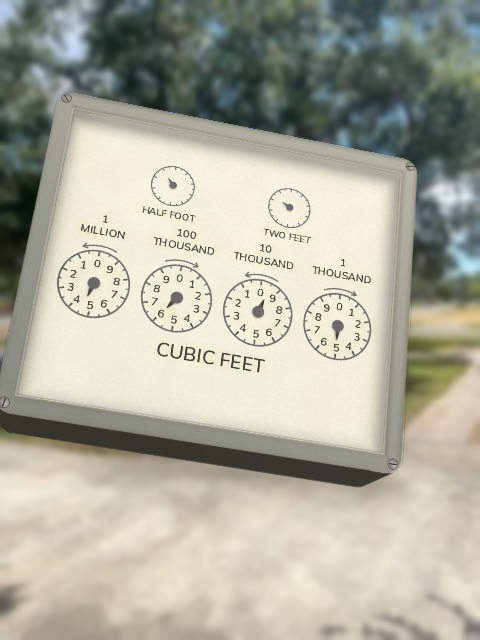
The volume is 459500,ft³
